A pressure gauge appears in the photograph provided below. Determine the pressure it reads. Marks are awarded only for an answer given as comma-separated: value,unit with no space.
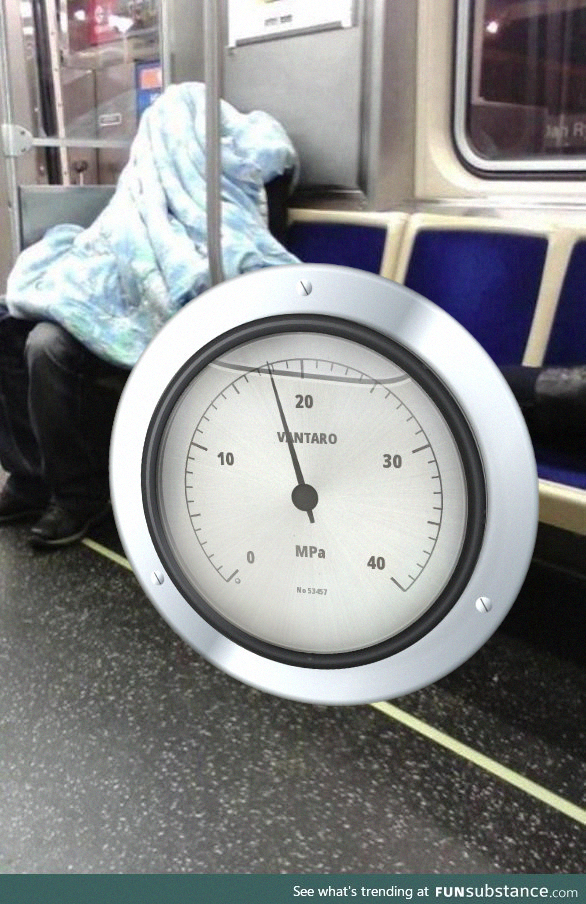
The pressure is 18,MPa
